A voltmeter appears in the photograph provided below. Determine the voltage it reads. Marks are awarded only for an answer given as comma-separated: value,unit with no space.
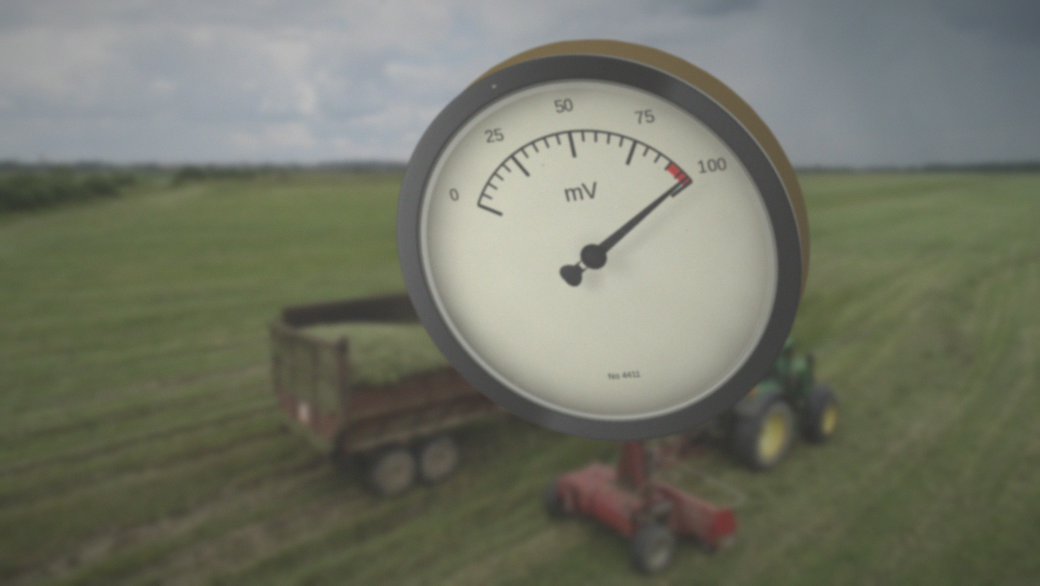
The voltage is 97.5,mV
